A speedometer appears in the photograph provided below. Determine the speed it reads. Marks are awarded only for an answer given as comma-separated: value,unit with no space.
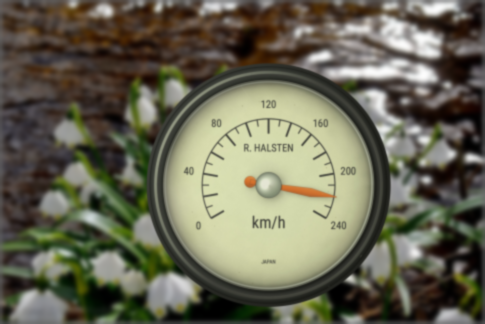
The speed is 220,km/h
